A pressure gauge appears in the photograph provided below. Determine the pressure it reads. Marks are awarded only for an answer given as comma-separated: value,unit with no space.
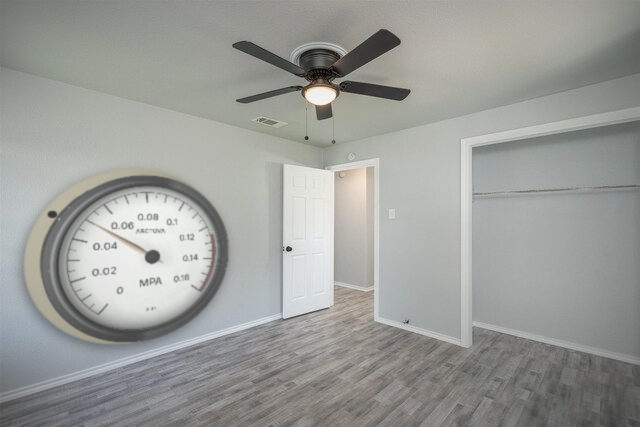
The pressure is 0.05,MPa
